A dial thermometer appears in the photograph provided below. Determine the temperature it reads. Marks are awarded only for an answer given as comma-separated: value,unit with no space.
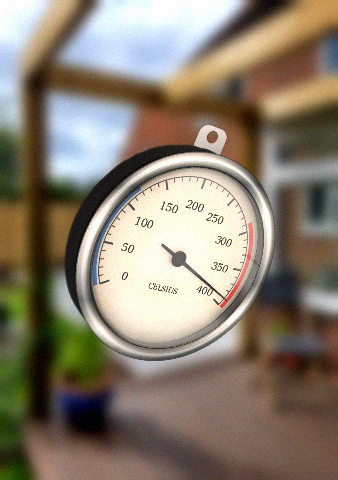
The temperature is 390,°C
